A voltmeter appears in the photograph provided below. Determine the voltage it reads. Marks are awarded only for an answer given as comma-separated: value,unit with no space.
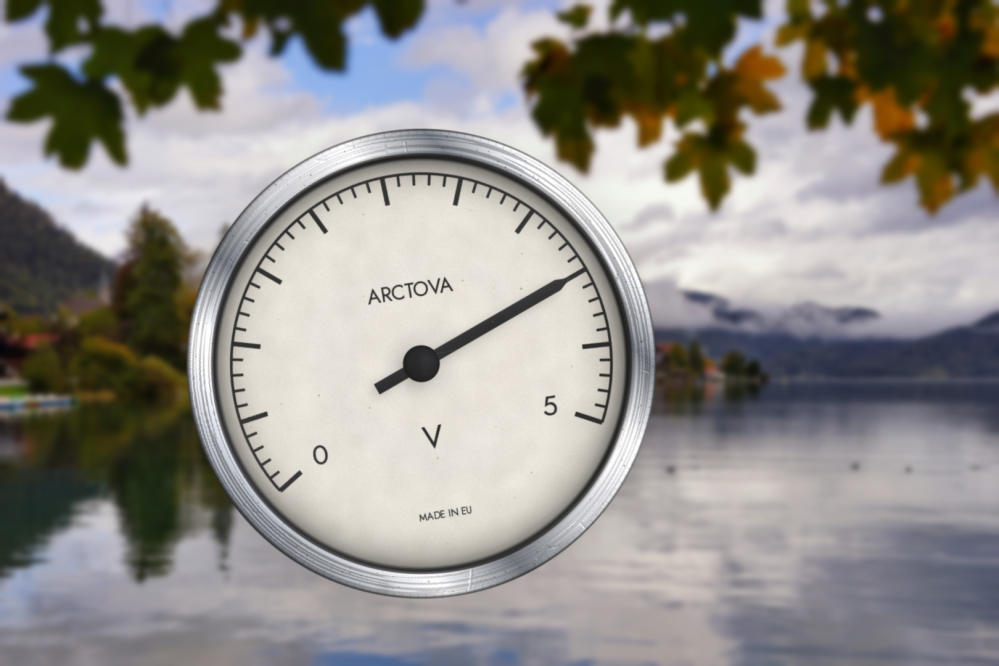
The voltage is 4,V
